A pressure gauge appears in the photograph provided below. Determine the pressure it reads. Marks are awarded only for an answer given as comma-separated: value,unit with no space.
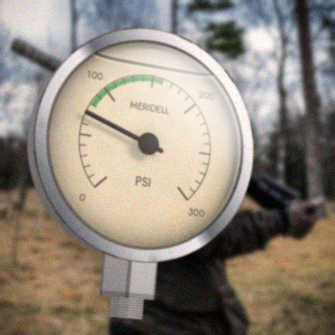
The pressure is 70,psi
